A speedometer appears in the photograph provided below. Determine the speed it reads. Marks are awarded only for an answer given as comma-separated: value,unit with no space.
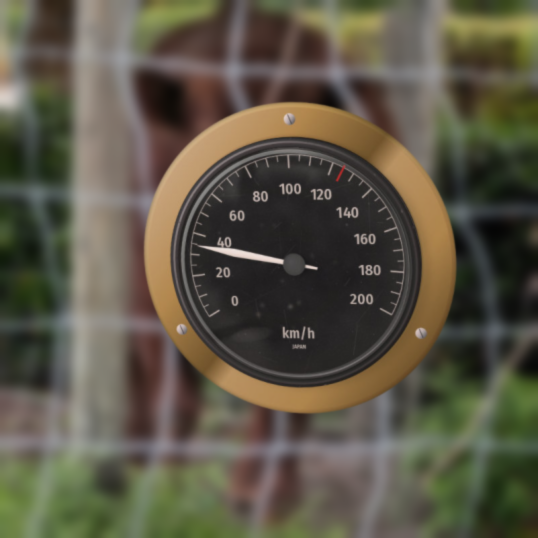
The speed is 35,km/h
